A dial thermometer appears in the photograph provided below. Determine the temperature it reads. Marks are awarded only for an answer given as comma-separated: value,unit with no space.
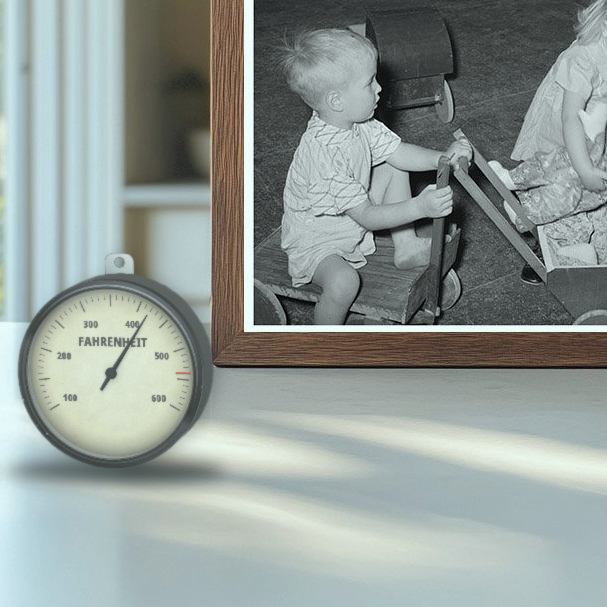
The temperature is 420,°F
